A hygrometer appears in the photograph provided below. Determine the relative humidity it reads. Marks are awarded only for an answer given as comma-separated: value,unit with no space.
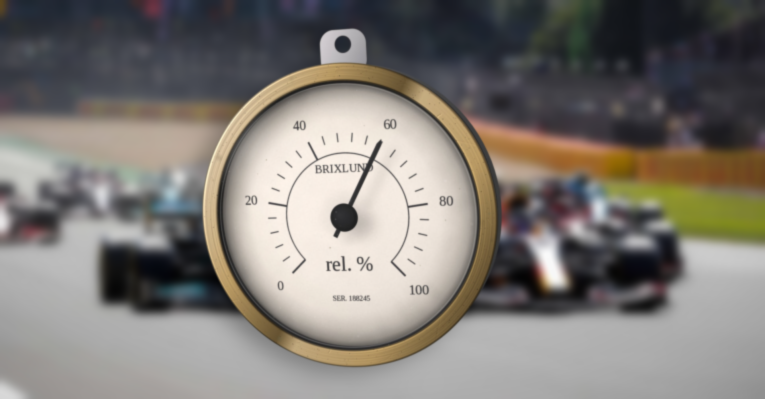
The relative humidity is 60,%
